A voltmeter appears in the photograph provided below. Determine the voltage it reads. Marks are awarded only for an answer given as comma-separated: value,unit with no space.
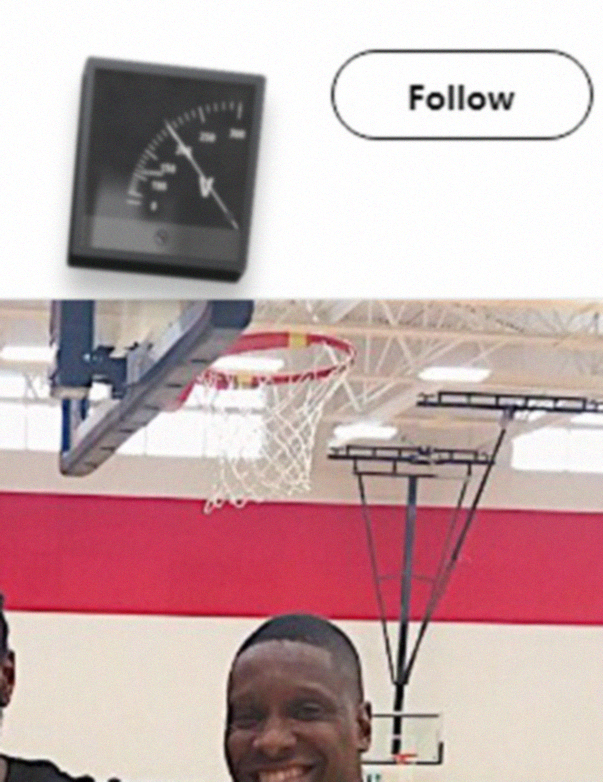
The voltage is 200,V
